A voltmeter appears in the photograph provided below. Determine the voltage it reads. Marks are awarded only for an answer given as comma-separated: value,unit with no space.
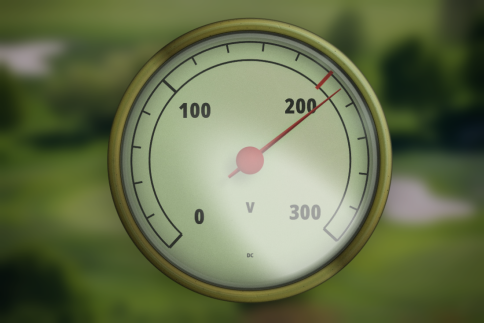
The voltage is 210,V
